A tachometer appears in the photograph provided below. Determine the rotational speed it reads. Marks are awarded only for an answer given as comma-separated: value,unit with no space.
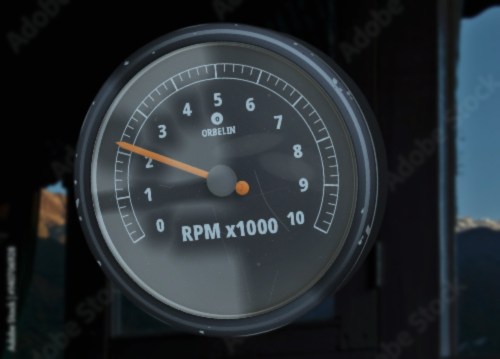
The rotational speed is 2200,rpm
